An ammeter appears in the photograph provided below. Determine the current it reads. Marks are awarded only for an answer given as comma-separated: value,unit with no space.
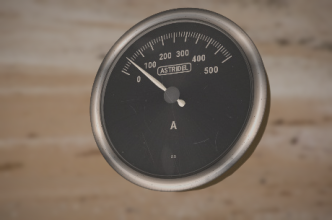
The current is 50,A
